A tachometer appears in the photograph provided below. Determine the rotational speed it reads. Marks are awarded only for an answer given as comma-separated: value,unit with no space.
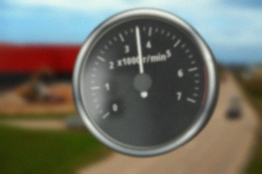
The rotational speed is 3600,rpm
